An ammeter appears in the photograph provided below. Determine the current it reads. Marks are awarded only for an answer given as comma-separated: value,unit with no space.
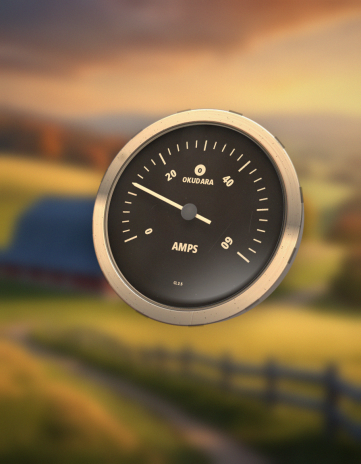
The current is 12,A
